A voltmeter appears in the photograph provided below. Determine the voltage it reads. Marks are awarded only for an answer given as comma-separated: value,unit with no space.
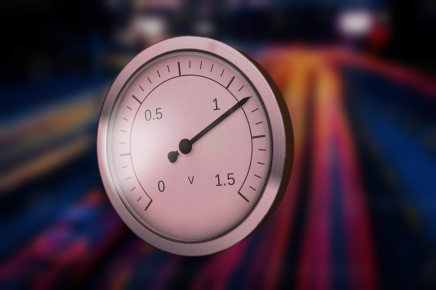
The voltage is 1.1,V
